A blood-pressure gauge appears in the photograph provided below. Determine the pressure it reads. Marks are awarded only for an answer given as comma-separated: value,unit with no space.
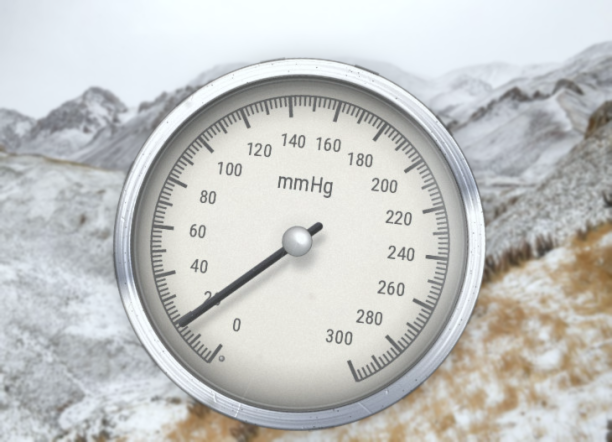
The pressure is 18,mmHg
